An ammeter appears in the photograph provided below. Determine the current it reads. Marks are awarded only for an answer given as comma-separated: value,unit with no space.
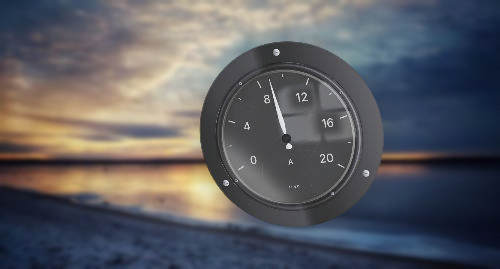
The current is 9,A
